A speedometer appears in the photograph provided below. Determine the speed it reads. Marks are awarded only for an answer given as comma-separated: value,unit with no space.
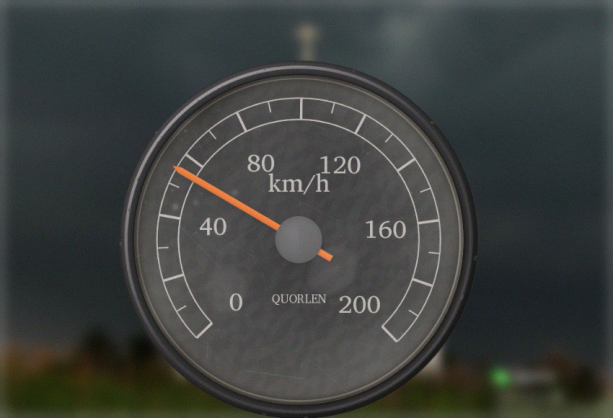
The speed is 55,km/h
